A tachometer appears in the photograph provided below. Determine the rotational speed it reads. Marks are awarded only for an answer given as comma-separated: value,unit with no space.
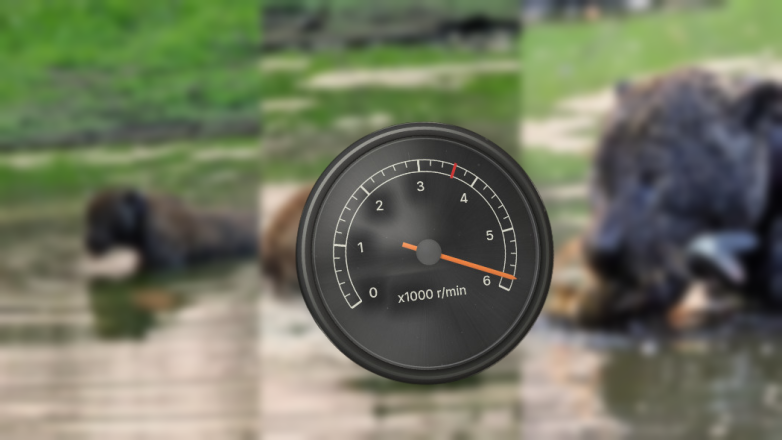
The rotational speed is 5800,rpm
